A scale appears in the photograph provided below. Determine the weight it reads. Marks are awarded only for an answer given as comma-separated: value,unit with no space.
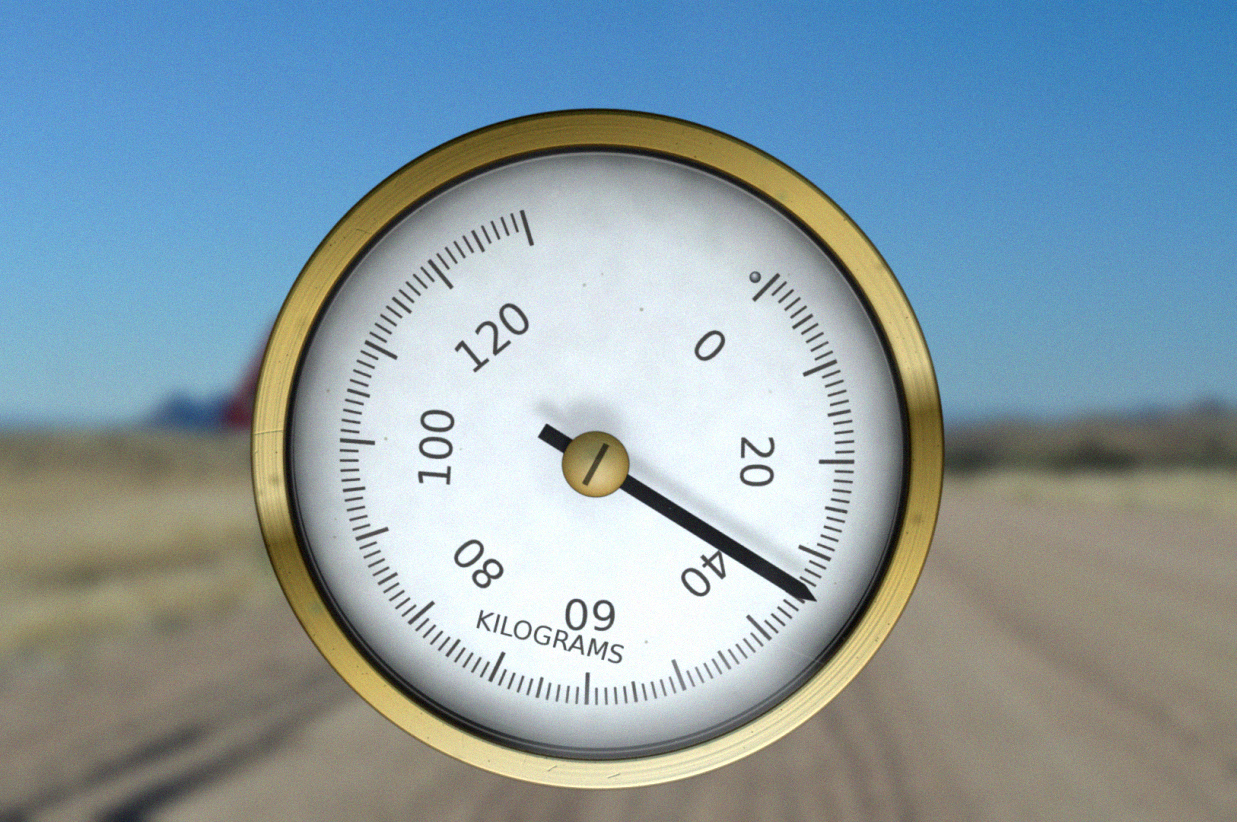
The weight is 34,kg
